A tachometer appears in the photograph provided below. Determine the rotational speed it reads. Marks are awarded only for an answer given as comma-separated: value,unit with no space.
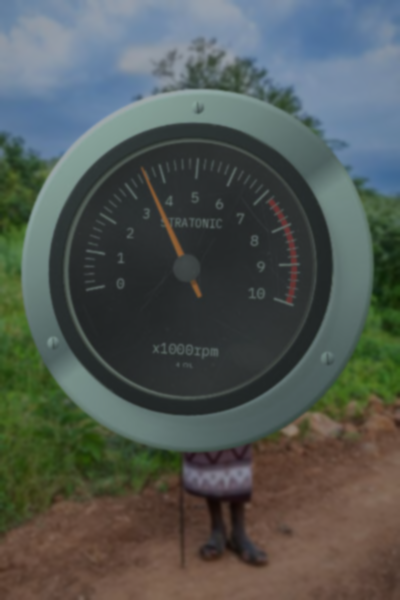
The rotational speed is 3600,rpm
